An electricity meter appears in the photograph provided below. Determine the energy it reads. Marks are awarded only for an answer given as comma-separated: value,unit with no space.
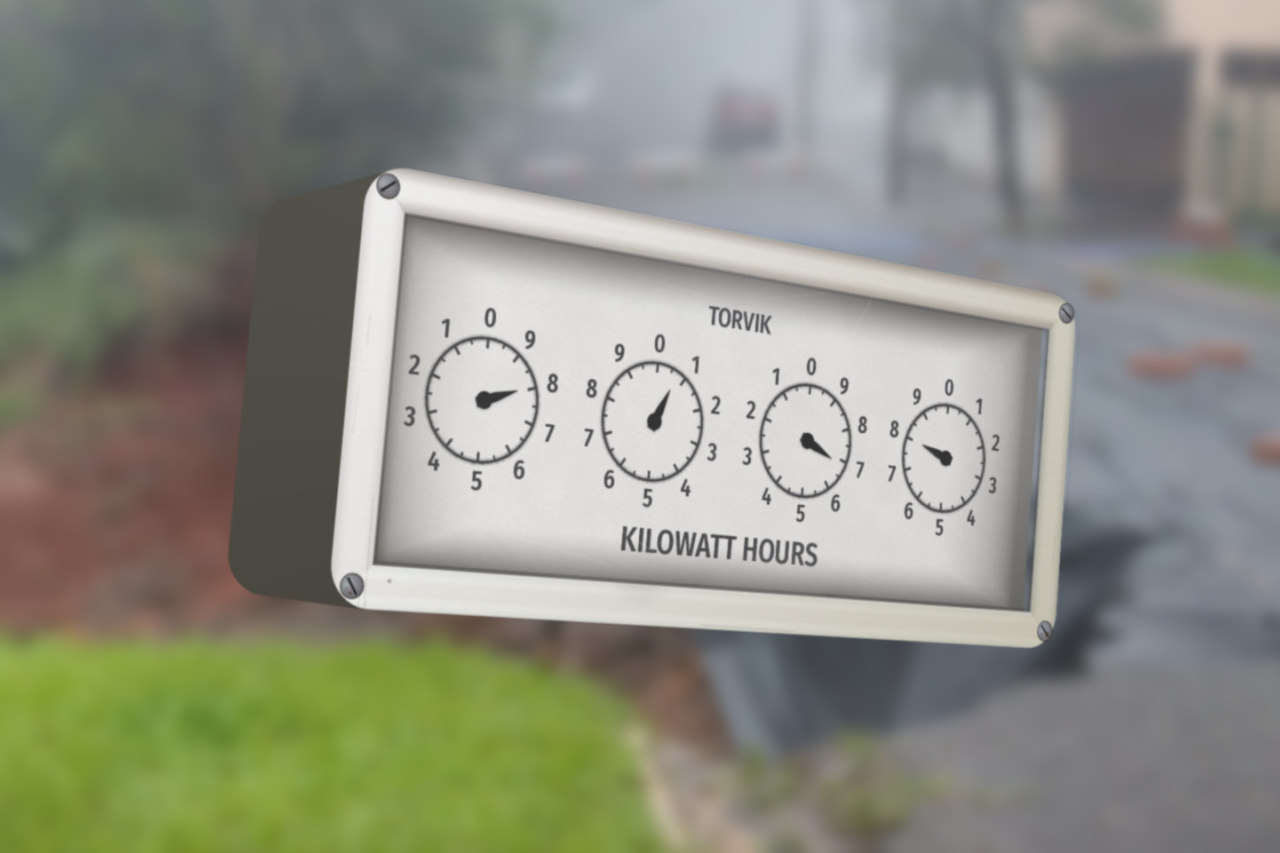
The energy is 8068,kWh
